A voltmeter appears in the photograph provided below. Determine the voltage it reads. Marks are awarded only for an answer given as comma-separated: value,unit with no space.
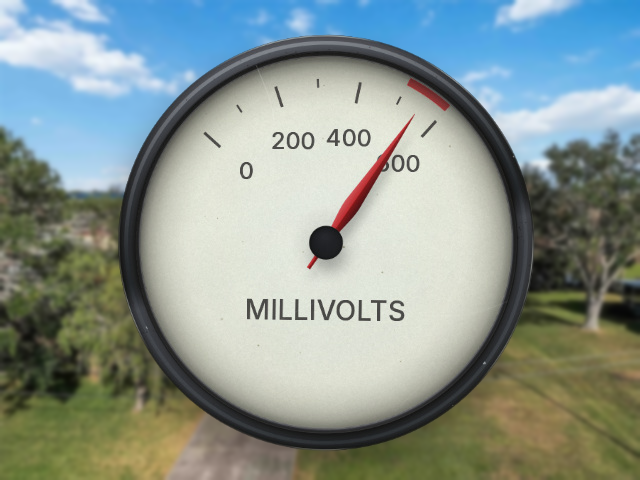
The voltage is 550,mV
